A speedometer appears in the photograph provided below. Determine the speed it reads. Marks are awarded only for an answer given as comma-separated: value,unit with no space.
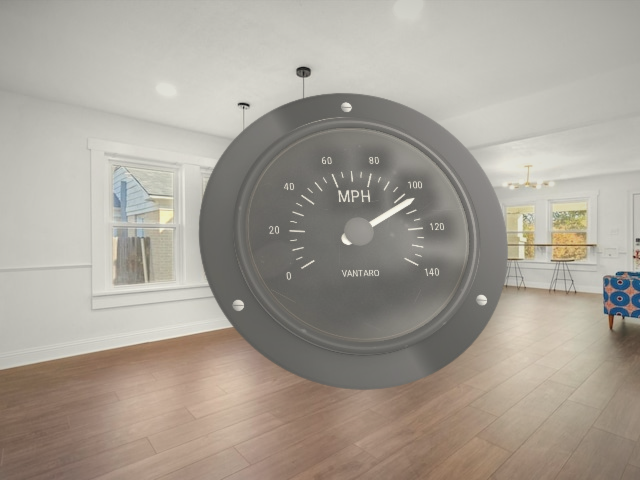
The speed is 105,mph
